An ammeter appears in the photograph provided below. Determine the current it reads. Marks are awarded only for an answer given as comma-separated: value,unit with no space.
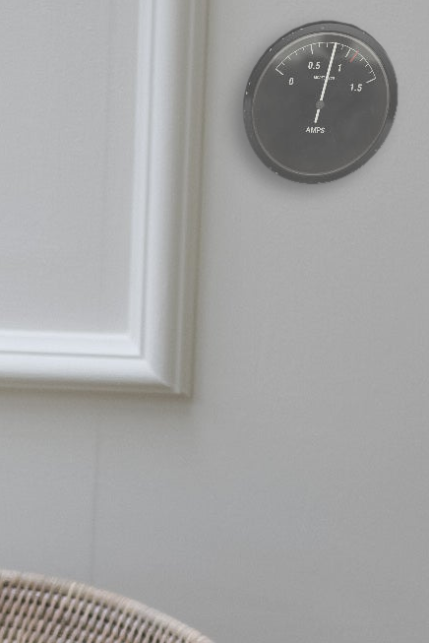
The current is 0.8,A
